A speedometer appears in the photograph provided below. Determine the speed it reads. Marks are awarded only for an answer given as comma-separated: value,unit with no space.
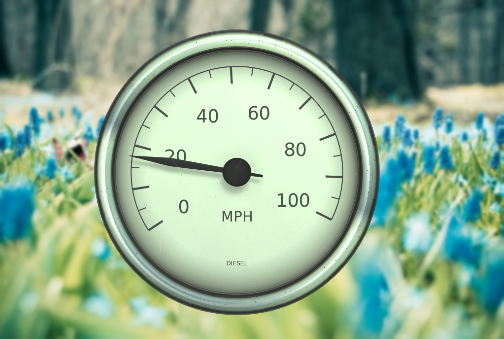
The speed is 17.5,mph
